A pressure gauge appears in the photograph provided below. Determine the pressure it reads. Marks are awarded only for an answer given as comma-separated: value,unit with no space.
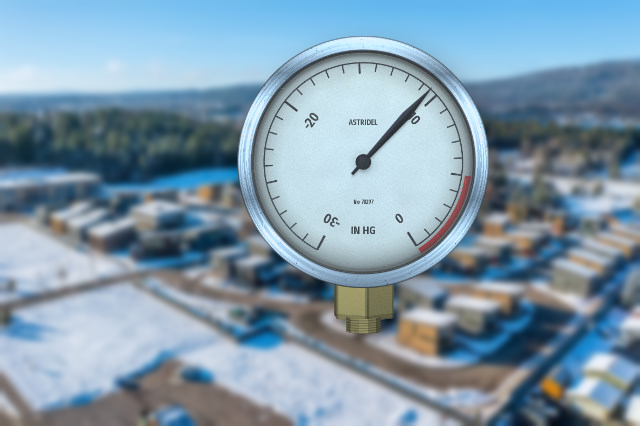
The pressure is -10.5,inHg
